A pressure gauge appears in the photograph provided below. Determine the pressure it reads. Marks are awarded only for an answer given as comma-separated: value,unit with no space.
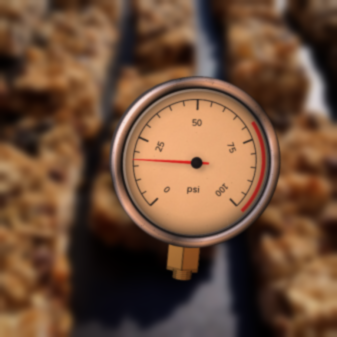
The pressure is 17.5,psi
